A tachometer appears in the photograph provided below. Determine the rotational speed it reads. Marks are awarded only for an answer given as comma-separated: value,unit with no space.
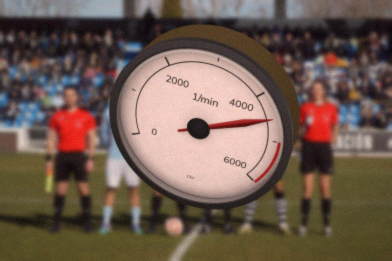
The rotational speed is 4500,rpm
